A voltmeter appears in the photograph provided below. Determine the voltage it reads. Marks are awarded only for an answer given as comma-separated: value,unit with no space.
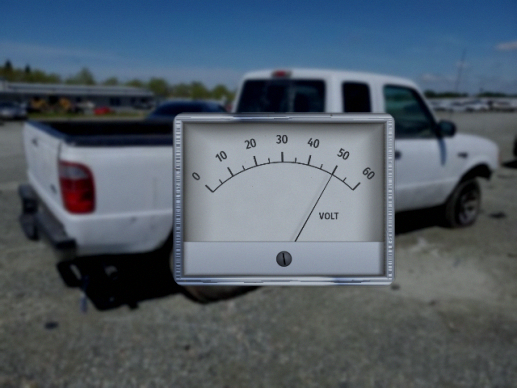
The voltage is 50,V
